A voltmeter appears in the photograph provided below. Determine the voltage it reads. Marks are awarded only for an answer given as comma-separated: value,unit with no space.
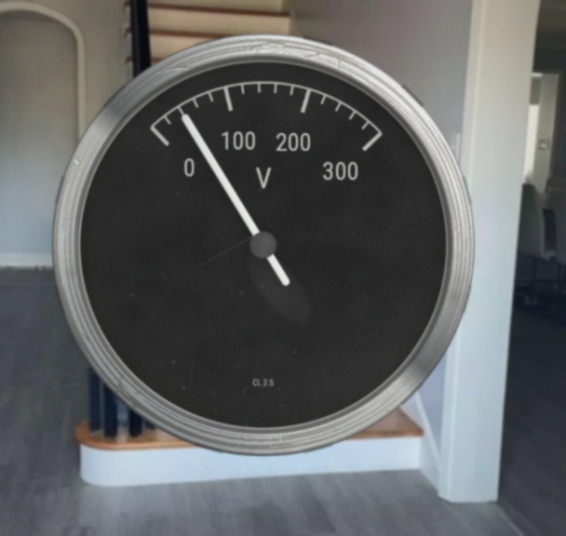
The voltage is 40,V
